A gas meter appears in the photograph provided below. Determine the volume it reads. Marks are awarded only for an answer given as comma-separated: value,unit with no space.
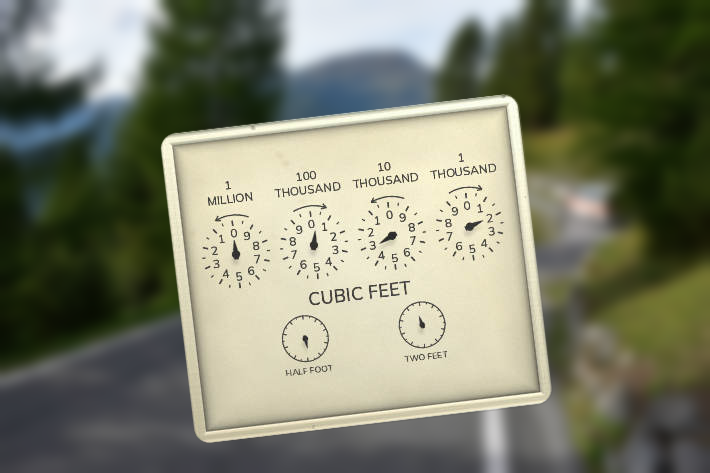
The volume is 3200,ft³
